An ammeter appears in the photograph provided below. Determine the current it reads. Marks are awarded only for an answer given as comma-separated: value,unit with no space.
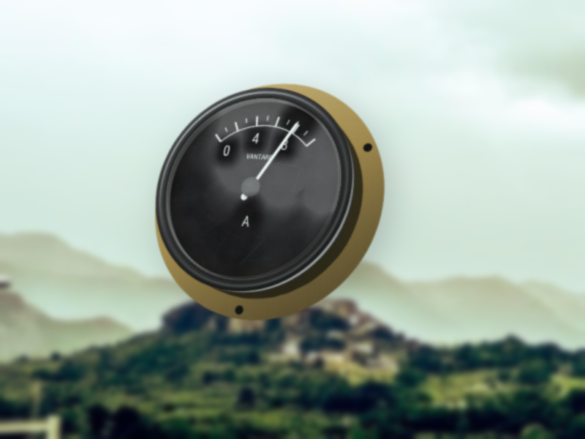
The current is 8,A
